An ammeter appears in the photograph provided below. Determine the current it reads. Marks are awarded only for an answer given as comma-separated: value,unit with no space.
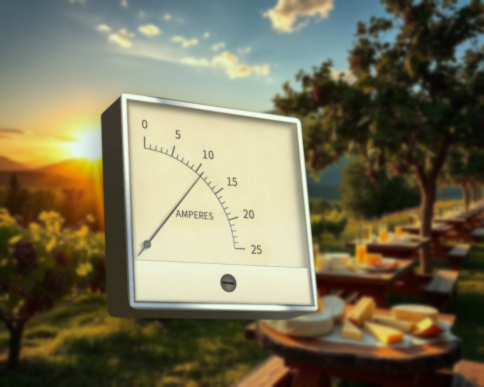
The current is 11,A
